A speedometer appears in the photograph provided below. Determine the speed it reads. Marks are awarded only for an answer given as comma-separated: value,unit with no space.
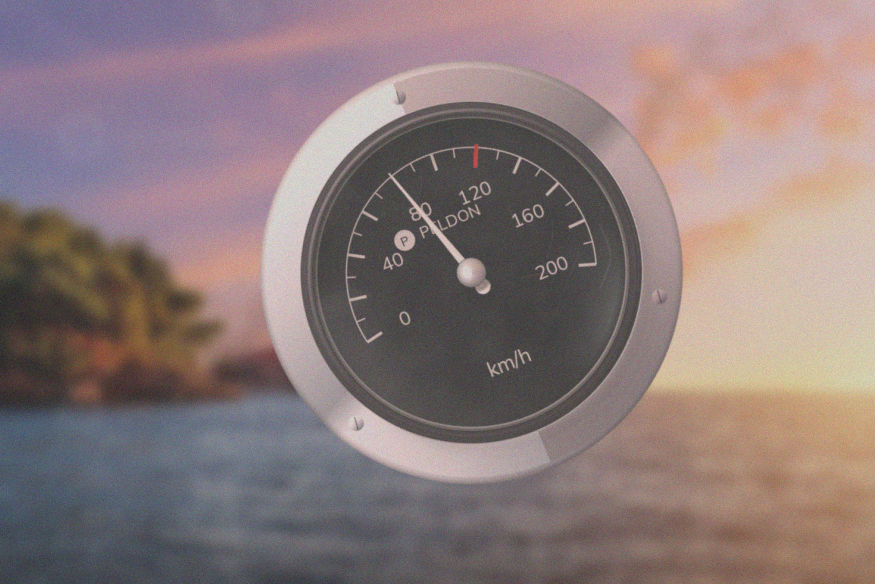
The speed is 80,km/h
